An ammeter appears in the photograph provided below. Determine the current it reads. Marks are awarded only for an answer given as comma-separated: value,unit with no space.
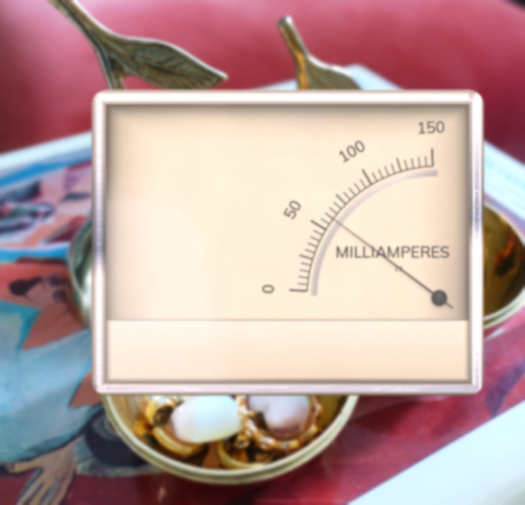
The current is 60,mA
